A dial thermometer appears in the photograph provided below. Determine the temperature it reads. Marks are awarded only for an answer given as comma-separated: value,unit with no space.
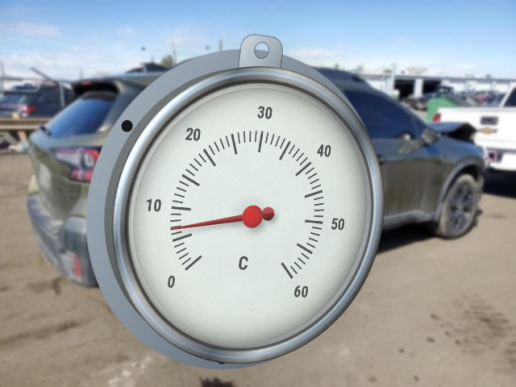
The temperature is 7,°C
